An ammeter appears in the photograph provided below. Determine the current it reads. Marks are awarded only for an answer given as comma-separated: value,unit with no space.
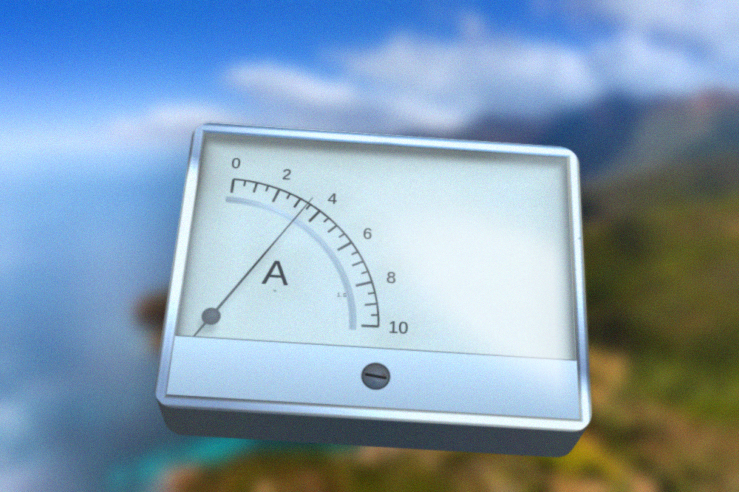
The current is 3.5,A
